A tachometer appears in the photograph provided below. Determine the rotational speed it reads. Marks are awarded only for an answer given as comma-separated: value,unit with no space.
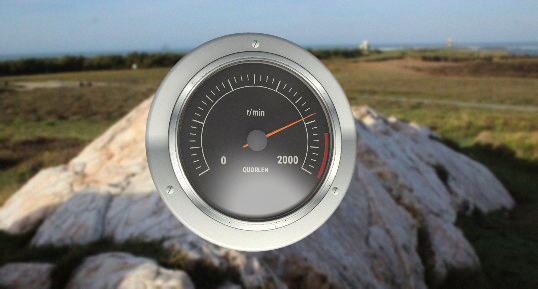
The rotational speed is 1550,rpm
